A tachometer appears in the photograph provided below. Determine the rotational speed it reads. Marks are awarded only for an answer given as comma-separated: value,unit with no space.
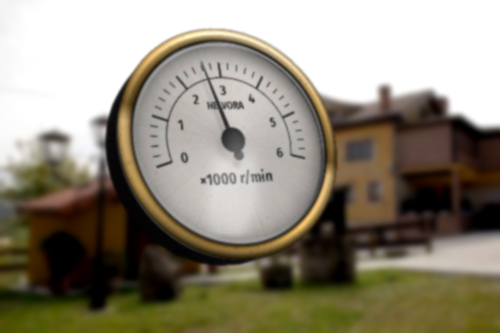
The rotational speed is 2600,rpm
